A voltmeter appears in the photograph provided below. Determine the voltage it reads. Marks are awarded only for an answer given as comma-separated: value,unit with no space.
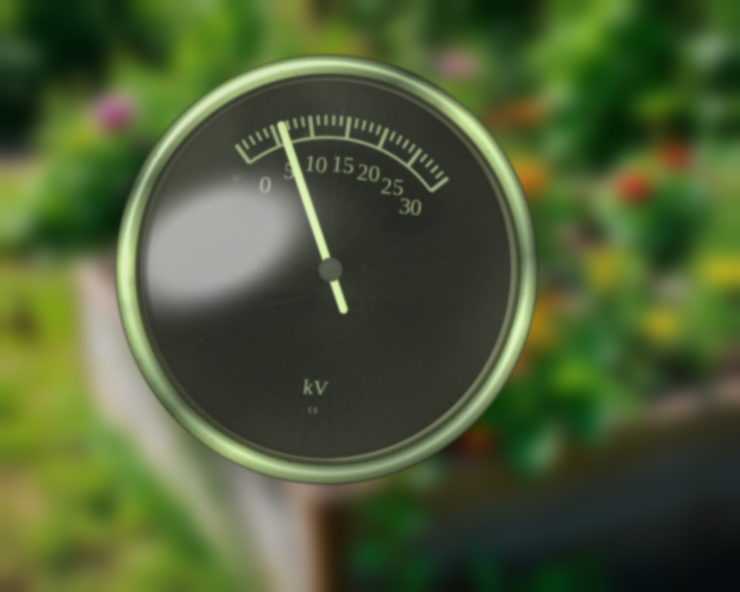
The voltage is 6,kV
